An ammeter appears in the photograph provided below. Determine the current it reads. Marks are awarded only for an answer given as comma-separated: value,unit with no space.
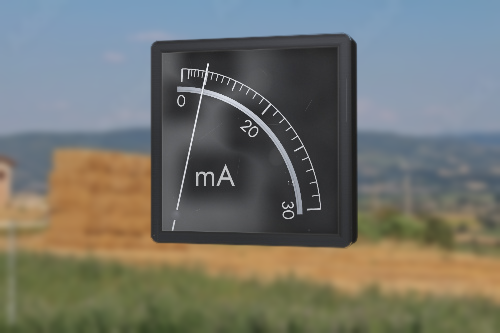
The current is 10,mA
